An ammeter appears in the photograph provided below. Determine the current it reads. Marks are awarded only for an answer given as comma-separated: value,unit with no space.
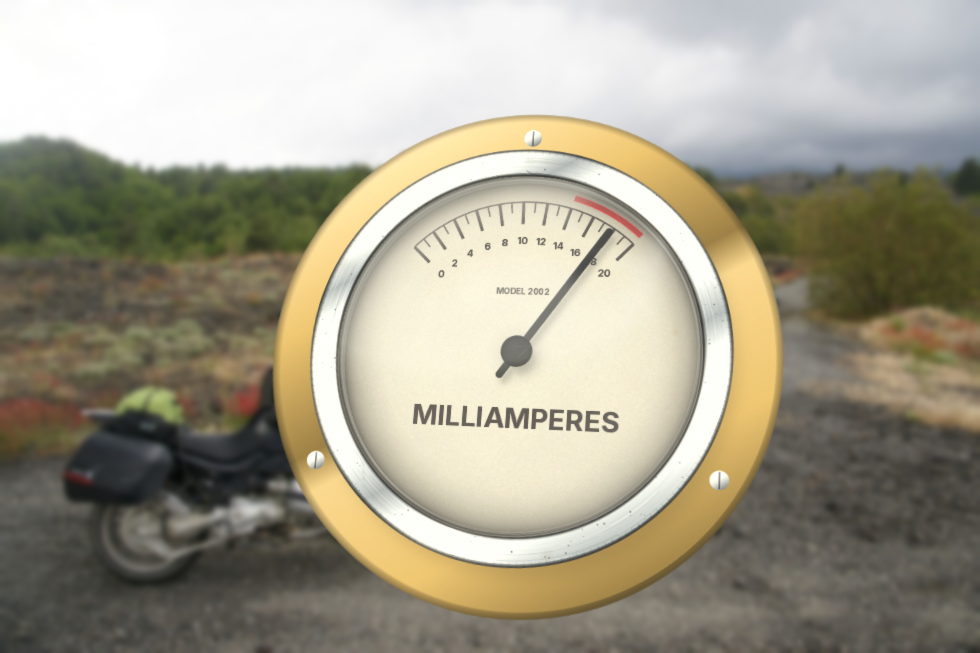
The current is 18,mA
